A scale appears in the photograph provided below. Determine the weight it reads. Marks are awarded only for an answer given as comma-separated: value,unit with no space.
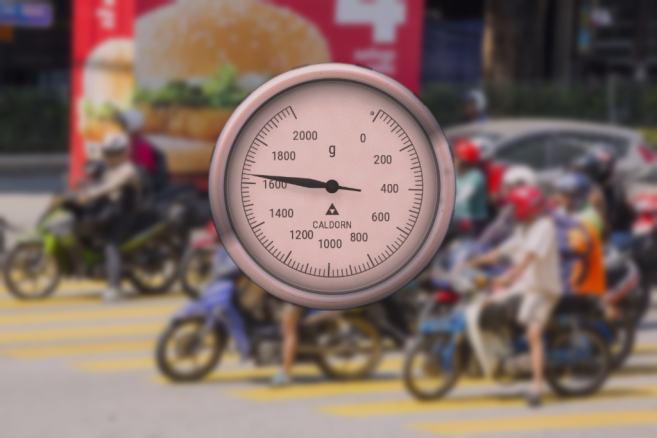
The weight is 1640,g
